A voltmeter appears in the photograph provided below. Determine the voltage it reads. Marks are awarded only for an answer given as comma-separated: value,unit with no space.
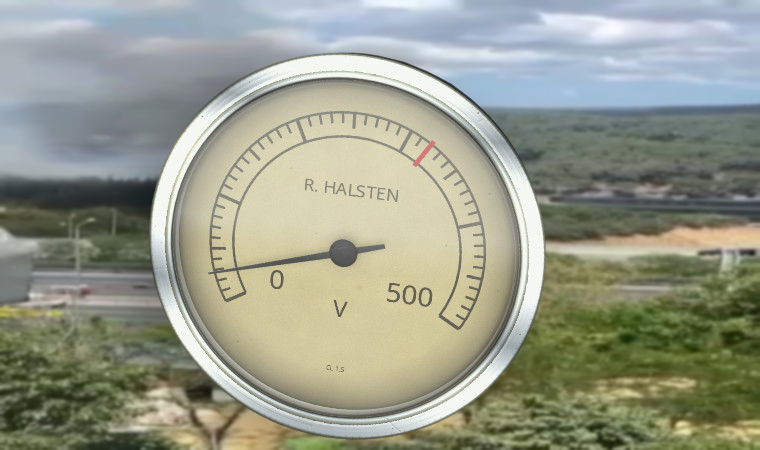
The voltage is 30,V
